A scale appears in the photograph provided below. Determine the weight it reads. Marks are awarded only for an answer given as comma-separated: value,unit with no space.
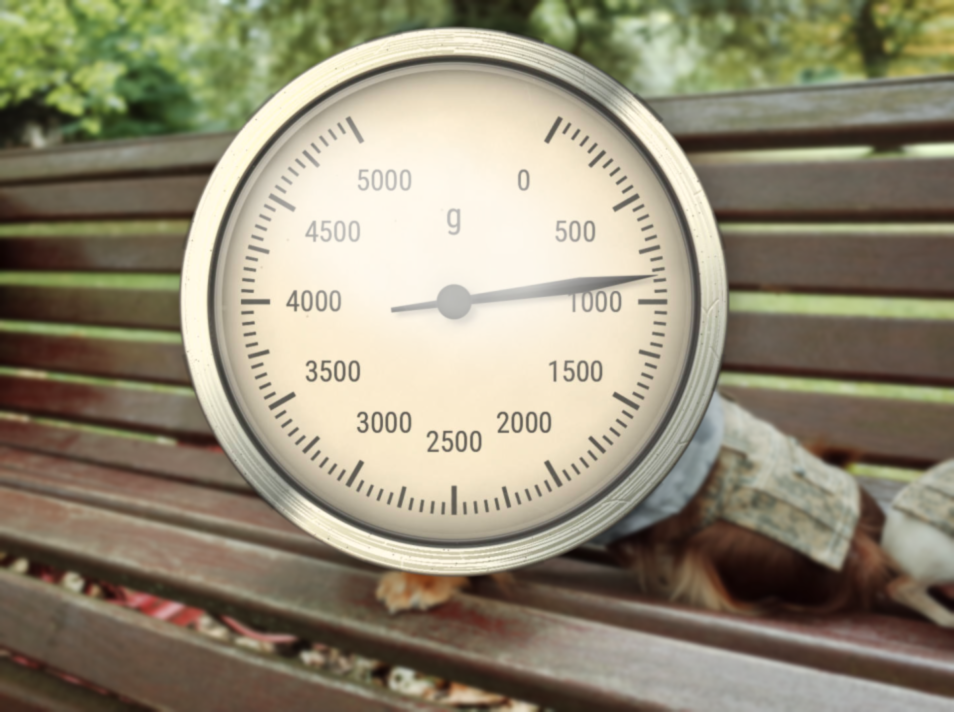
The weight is 875,g
